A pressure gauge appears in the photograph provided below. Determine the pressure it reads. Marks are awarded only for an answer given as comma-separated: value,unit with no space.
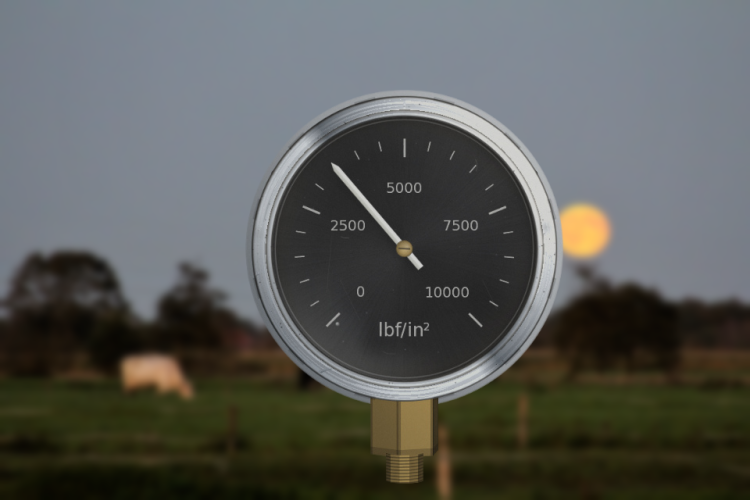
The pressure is 3500,psi
